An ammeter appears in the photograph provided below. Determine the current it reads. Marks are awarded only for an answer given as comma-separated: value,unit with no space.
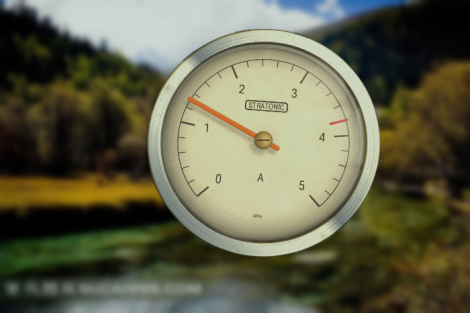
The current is 1.3,A
